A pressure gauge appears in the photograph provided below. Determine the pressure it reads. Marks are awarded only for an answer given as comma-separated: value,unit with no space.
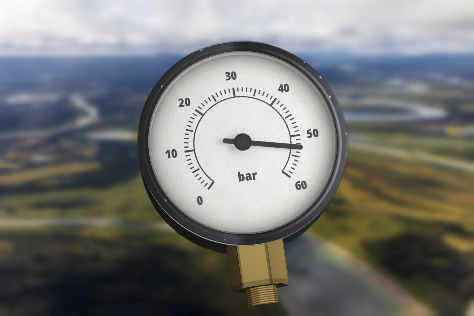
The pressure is 53,bar
